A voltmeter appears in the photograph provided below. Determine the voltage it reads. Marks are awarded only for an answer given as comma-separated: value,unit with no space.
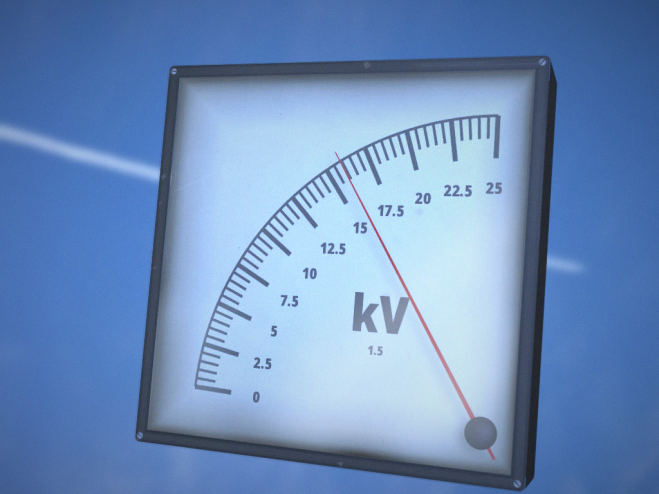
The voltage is 16,kV
